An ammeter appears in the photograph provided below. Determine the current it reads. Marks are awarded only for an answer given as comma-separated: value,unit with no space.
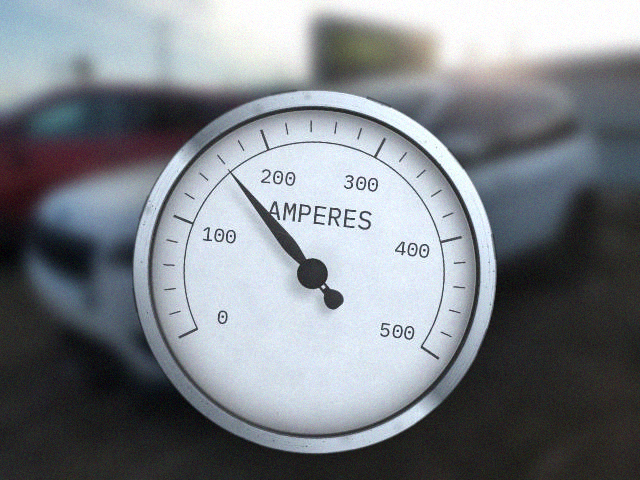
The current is 160,A
